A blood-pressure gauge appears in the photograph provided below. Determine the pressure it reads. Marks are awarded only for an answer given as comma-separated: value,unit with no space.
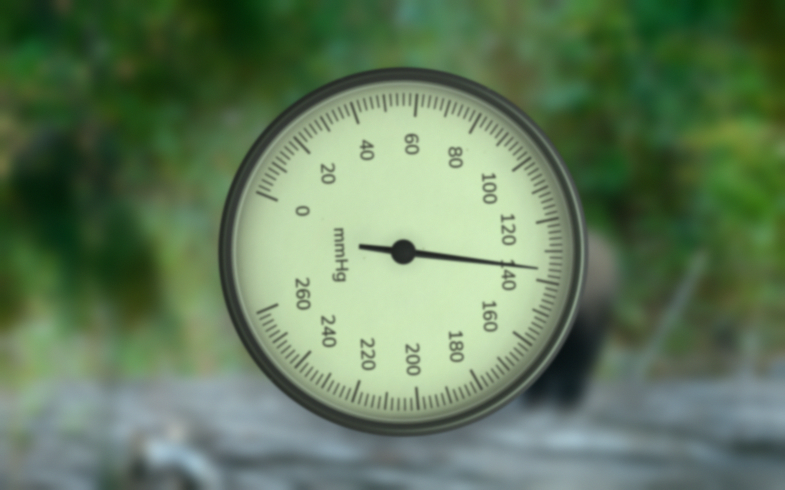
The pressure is 136,mmHg
